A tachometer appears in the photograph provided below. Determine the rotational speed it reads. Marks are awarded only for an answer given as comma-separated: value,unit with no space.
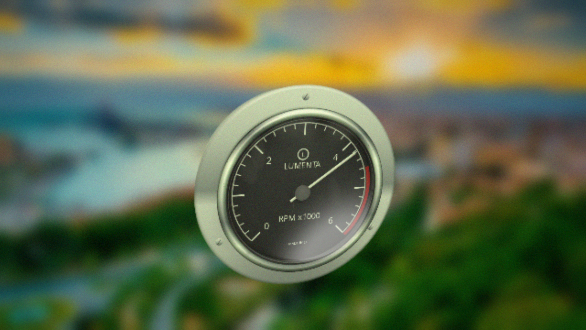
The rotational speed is 4200,rpm
